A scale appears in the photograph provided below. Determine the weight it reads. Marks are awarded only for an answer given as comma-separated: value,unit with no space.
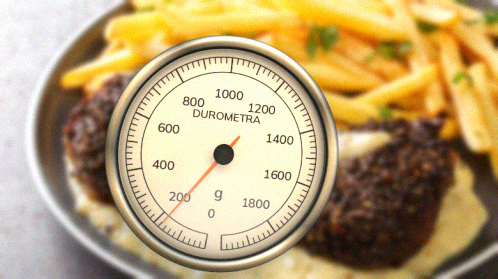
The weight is 180,g
